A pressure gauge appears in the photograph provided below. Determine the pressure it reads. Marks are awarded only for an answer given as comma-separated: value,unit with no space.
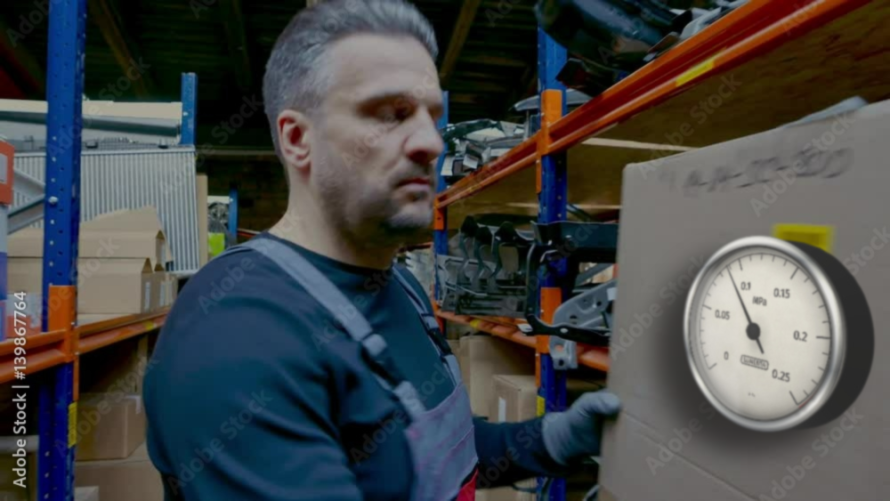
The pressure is 0.09,MPa
